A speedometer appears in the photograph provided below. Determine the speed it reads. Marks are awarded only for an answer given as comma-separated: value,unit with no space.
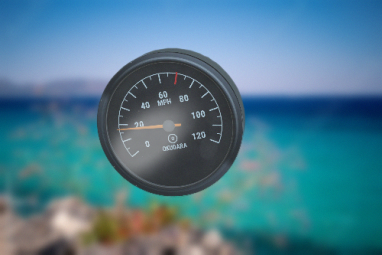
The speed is 17.5,mph
